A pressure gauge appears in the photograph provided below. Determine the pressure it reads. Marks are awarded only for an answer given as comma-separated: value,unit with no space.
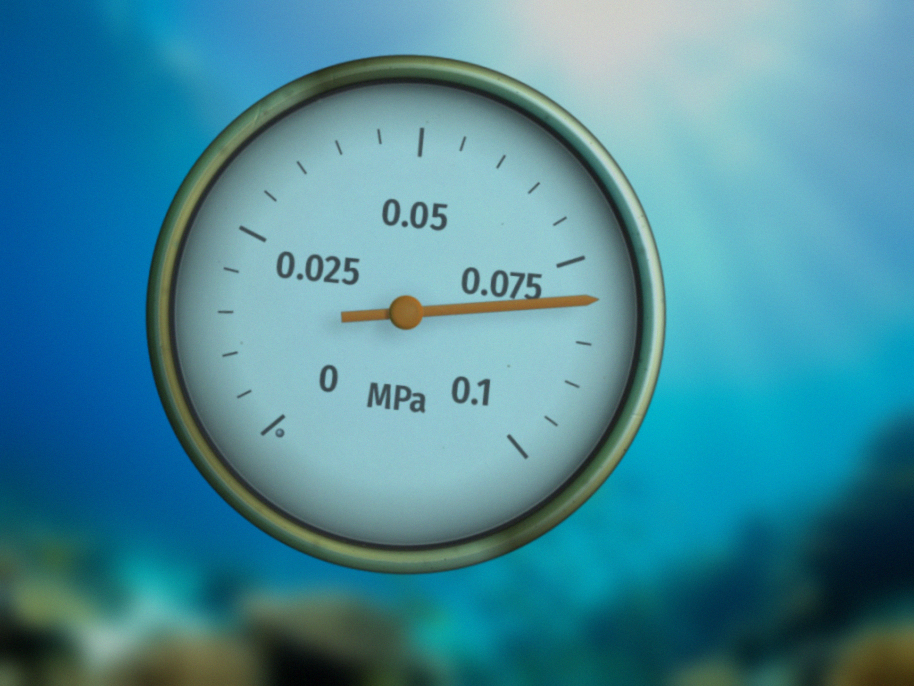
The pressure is 0.08,MPa
